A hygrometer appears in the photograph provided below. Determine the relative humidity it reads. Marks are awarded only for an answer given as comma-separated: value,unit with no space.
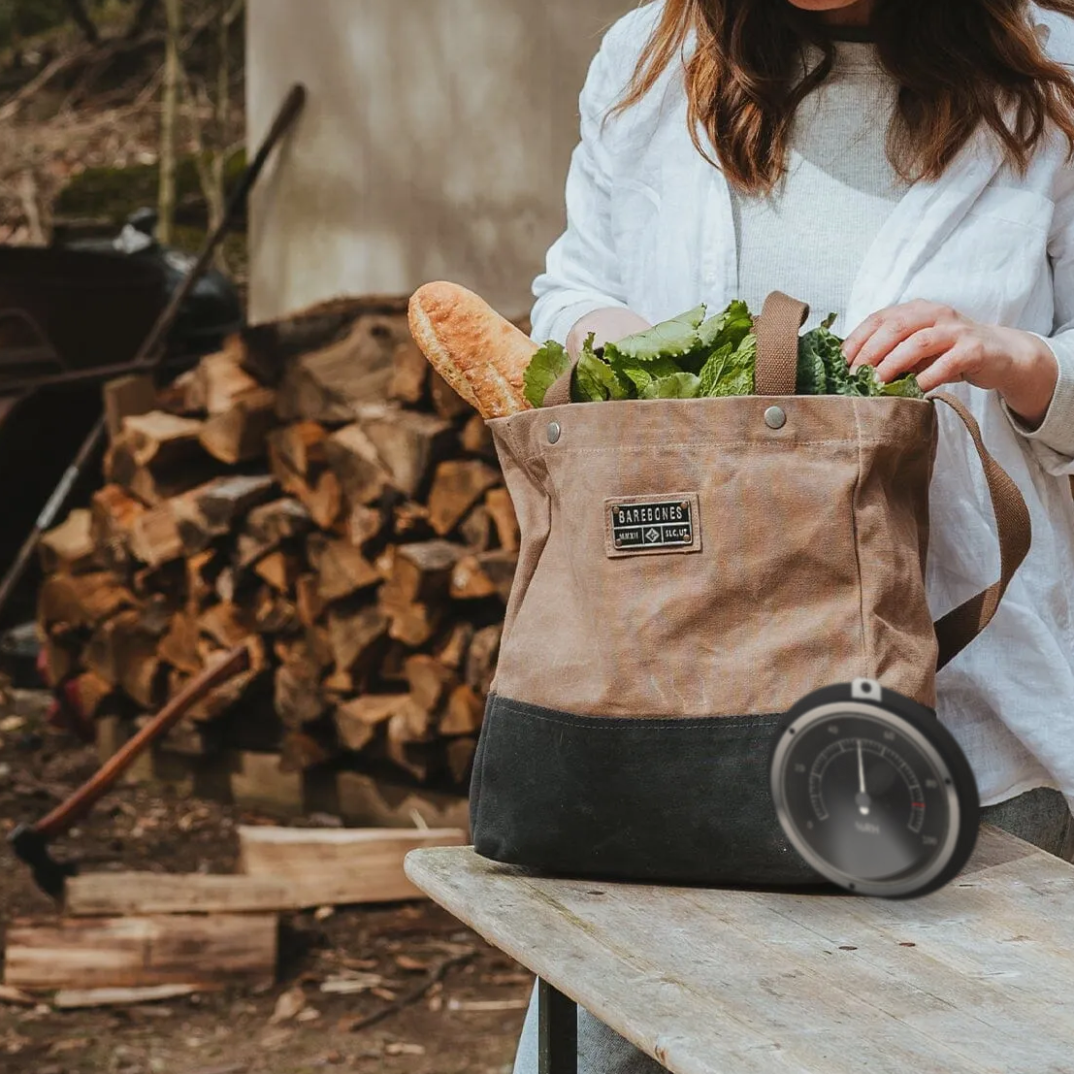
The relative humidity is 50,%
